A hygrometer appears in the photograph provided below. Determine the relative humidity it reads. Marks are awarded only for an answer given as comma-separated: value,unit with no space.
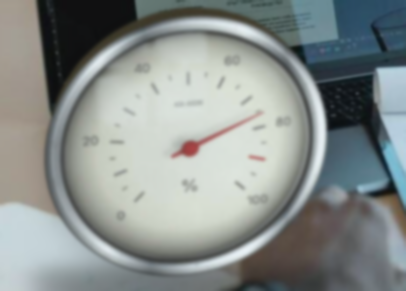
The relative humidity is 75,%
